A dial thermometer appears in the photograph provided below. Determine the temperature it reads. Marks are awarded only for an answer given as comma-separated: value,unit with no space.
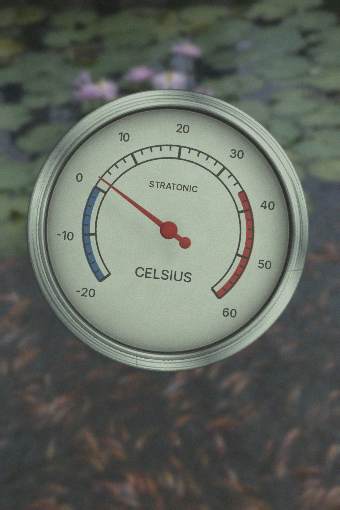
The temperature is 2,°C
